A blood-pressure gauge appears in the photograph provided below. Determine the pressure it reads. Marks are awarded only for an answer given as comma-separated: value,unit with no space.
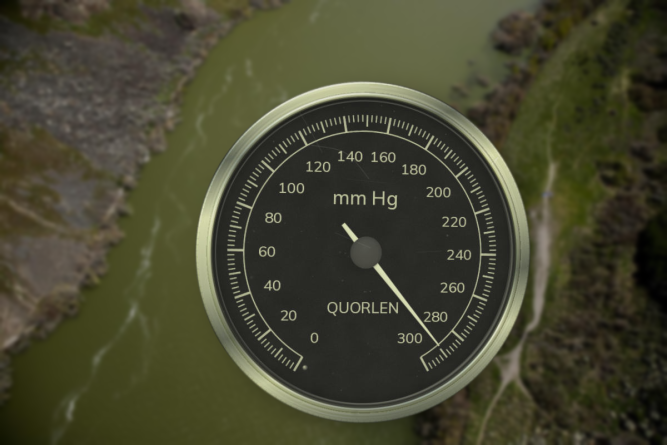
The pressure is 290,mmHg
